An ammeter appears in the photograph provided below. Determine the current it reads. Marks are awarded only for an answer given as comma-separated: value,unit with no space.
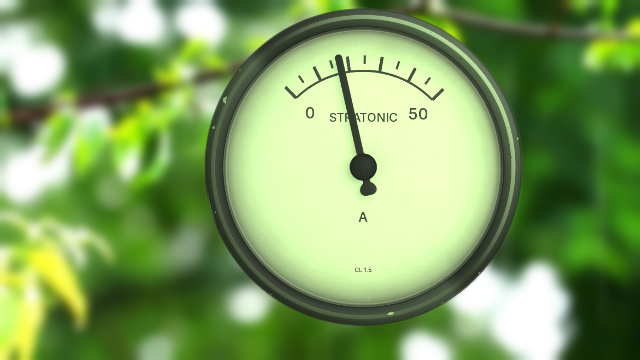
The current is 17.5,A
